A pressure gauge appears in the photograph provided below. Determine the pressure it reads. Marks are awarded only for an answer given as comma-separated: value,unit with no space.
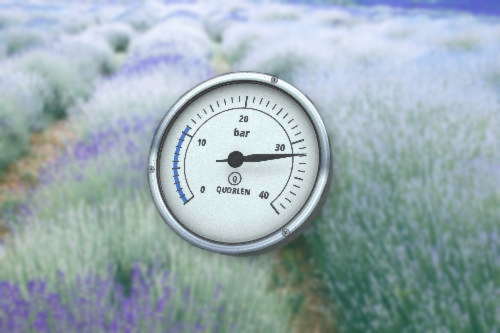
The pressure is 32,bar
